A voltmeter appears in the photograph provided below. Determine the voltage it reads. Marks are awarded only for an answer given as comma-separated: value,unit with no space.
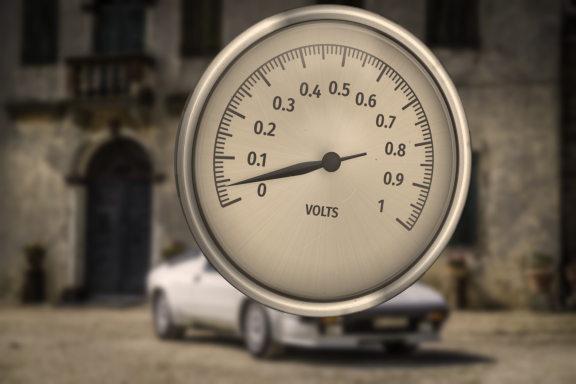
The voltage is 0.04,V
